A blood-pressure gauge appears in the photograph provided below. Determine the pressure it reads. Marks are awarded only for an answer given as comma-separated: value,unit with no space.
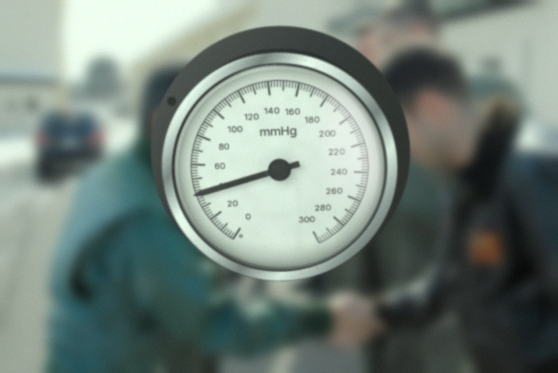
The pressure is 40,mmHg
